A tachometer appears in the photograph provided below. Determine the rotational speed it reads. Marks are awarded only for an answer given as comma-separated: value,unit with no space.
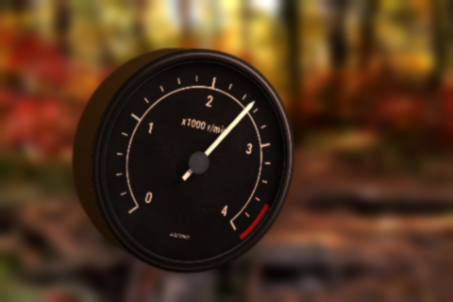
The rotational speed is 2500,rpm
